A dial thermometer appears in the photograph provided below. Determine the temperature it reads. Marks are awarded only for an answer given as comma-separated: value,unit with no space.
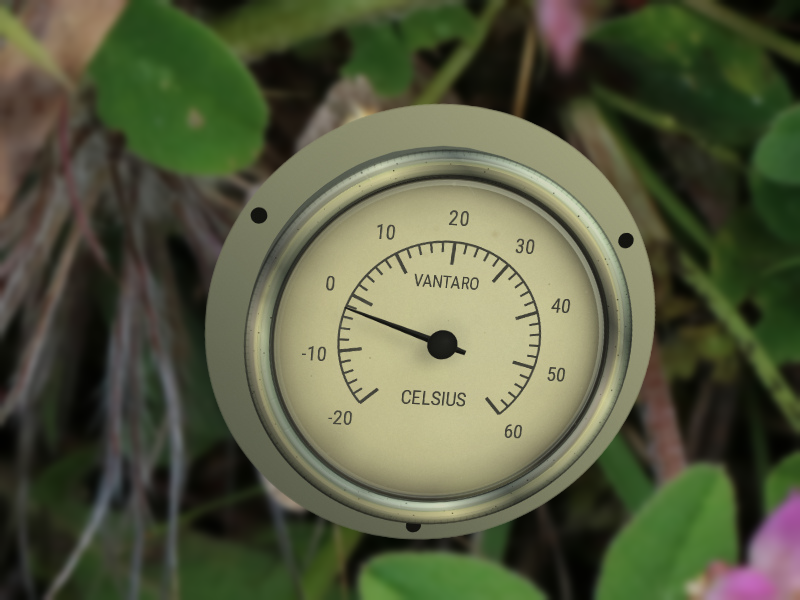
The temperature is -2,°C
